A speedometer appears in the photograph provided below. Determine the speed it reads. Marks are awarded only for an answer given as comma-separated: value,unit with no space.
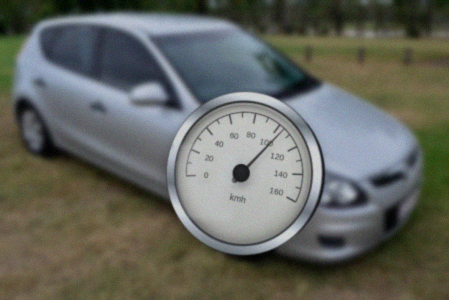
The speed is 105,km/h
